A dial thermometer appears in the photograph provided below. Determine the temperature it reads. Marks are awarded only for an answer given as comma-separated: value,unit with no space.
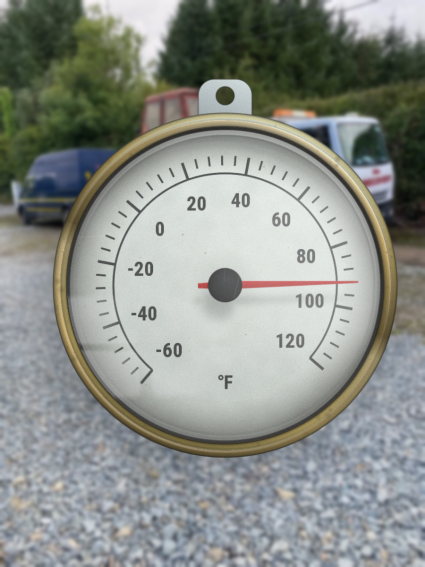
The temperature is 92,°F
